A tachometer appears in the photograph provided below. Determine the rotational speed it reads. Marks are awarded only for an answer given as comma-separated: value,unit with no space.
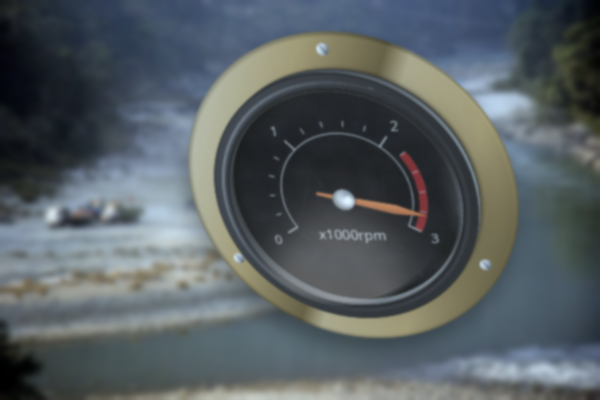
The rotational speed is 2800,rpm
